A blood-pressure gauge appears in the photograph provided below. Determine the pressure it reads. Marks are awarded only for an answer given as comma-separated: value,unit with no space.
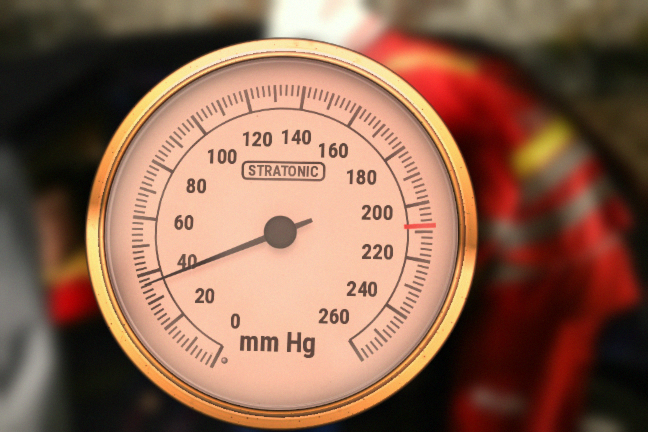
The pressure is 36,mmHg
